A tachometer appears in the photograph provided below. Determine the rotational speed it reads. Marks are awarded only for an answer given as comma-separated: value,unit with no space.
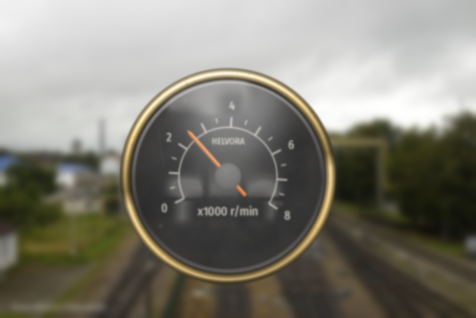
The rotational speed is 2500,rpm
